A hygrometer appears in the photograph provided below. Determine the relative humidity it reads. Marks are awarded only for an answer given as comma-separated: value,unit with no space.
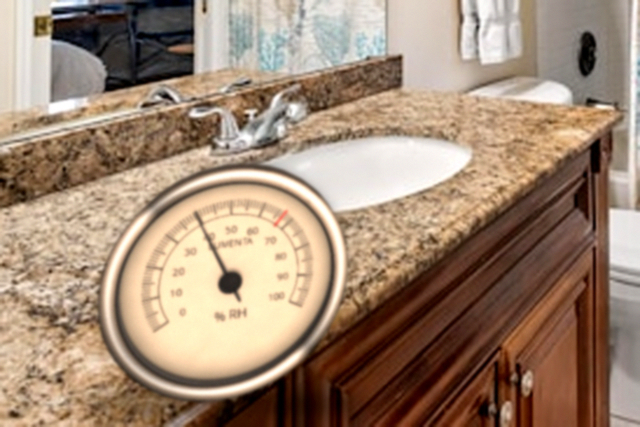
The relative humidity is 40,%
